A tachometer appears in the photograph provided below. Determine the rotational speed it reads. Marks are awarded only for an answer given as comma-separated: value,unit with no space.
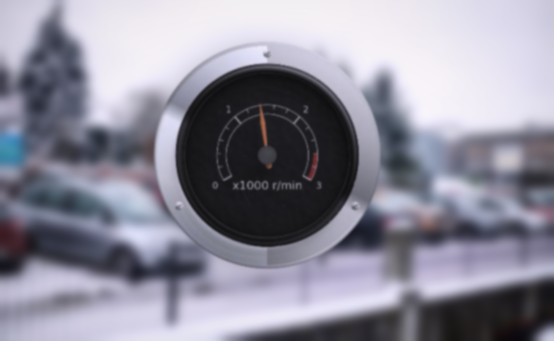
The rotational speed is 1400,rpm
